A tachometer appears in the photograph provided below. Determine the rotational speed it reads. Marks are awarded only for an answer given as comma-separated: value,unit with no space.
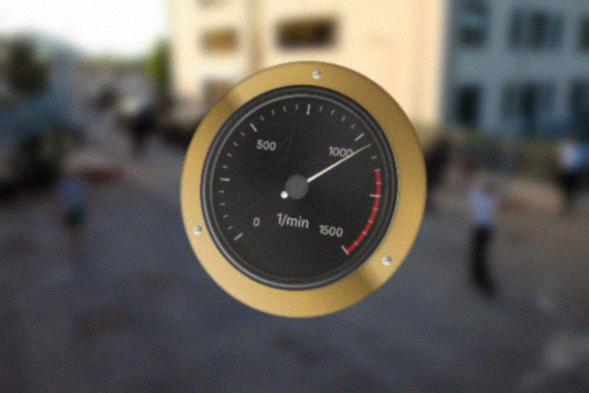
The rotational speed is 1050,rpm
